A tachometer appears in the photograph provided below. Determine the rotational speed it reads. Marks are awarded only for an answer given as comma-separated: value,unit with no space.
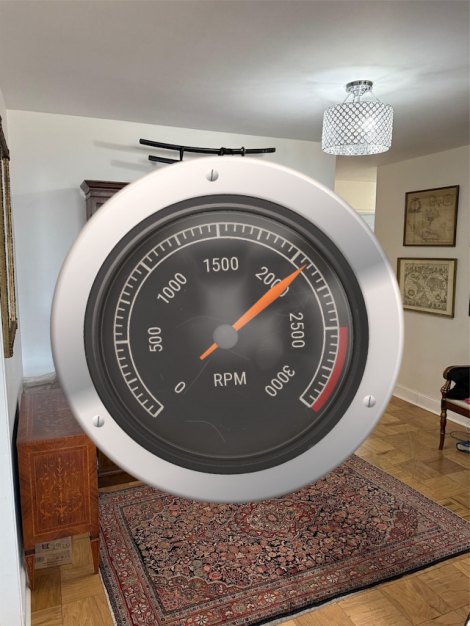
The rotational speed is 2075,rpm
